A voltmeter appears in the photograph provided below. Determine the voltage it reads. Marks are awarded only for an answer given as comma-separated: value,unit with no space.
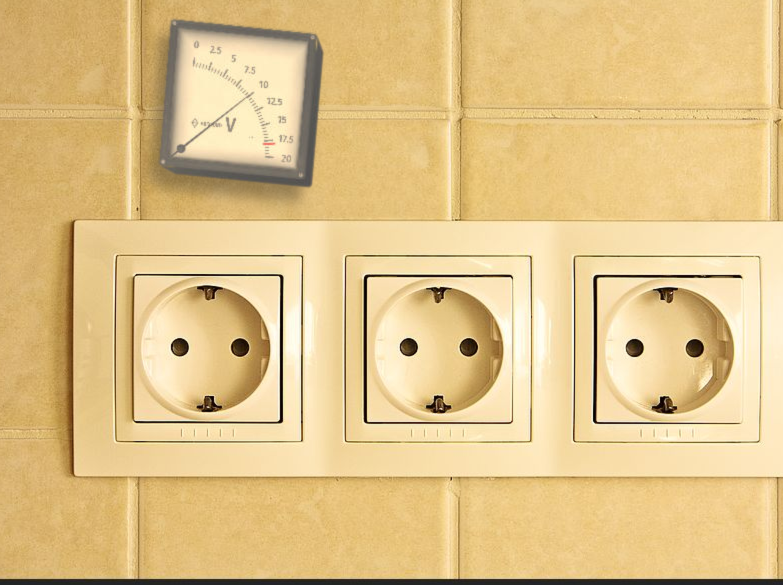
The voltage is 10,V
